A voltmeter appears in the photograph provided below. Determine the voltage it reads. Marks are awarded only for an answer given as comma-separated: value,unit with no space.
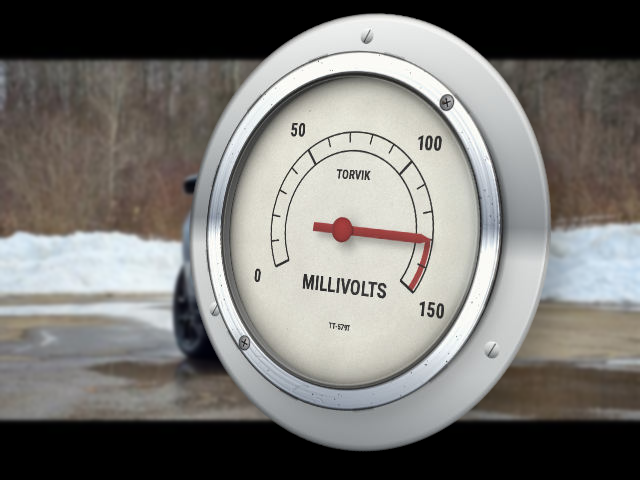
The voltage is 130,mV
